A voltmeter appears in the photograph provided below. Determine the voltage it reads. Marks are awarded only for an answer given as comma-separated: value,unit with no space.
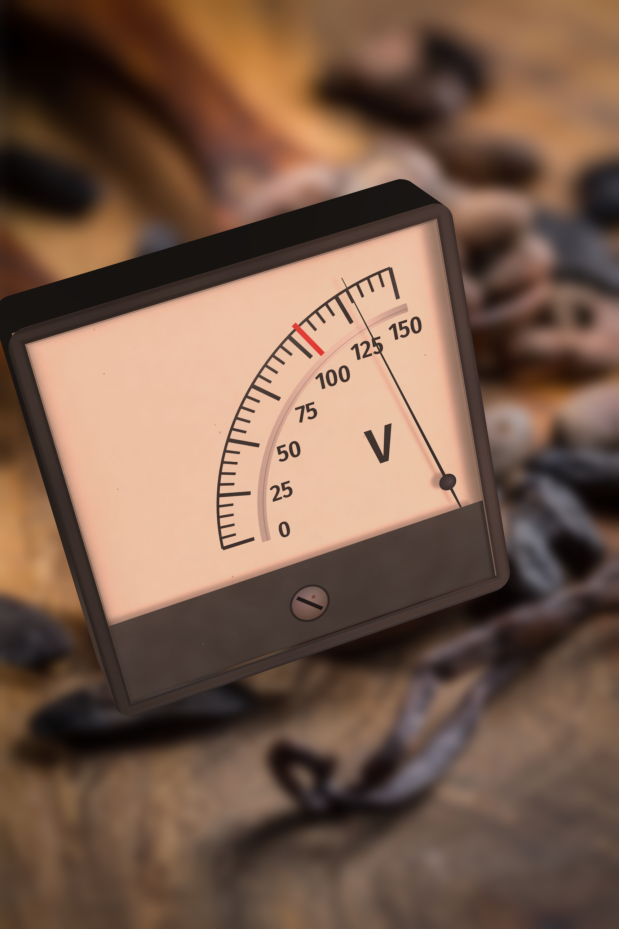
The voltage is 130,V
